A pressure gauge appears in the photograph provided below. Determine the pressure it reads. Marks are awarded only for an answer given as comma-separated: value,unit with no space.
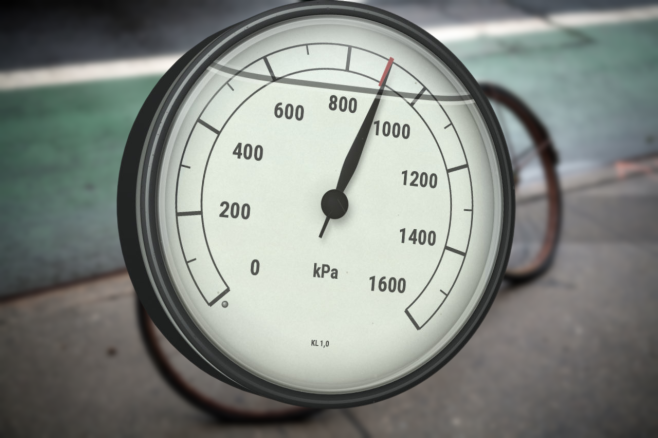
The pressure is 900,kPa
